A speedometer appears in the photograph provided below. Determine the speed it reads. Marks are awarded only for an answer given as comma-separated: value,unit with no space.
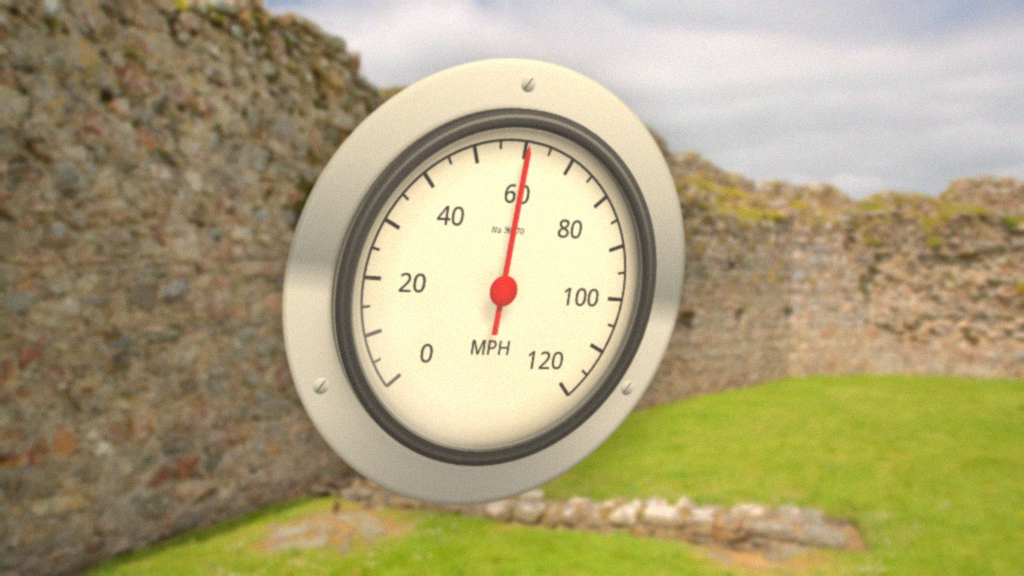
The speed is 60,mph
